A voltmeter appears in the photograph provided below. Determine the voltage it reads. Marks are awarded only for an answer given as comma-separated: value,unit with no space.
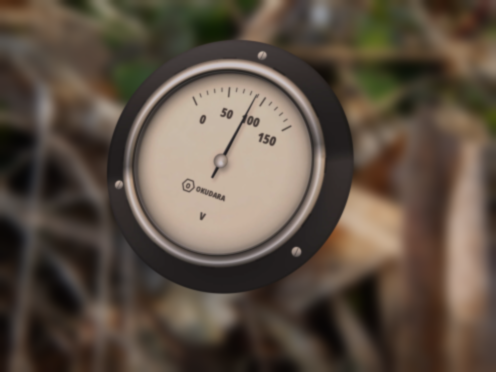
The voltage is 90,V
